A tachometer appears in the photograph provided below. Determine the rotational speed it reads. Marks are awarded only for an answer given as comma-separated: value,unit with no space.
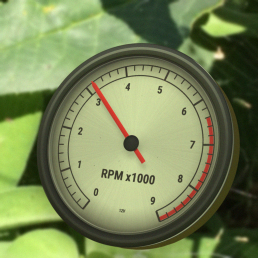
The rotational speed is 3200,rpm
